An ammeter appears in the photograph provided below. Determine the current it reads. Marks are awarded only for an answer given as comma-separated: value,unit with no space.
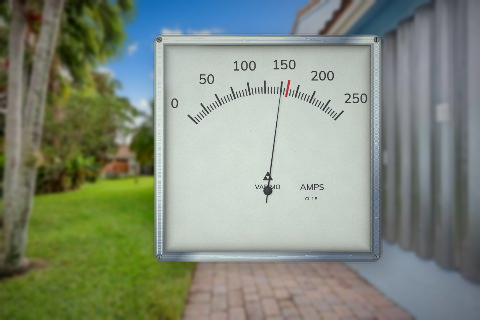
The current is 150,A
